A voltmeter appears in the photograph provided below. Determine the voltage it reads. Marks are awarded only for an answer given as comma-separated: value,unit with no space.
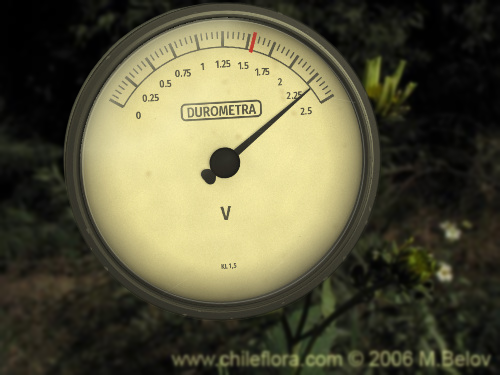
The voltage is 2.3,V
